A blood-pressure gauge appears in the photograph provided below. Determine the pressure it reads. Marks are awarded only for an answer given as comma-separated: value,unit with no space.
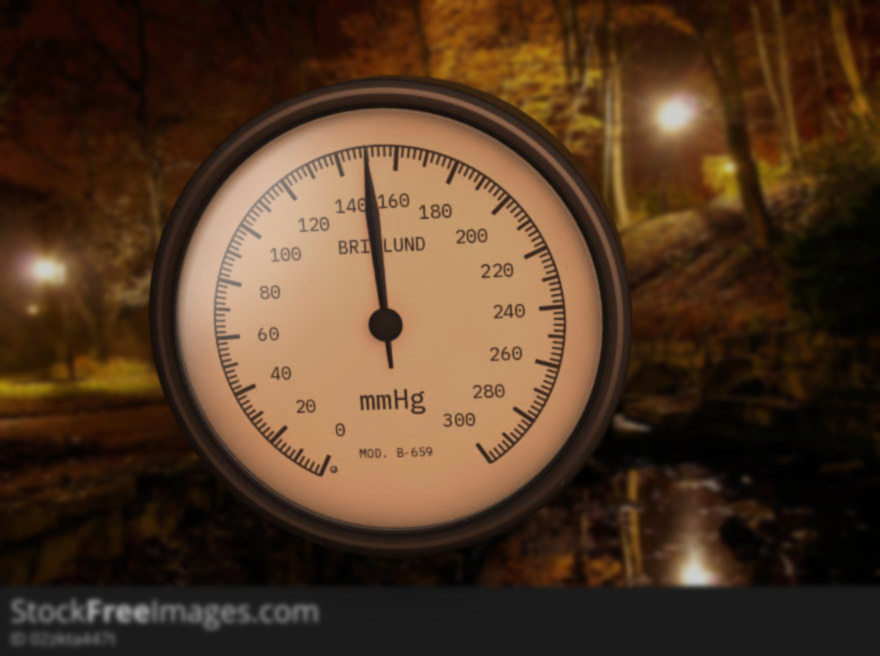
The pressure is 150,mmHg
